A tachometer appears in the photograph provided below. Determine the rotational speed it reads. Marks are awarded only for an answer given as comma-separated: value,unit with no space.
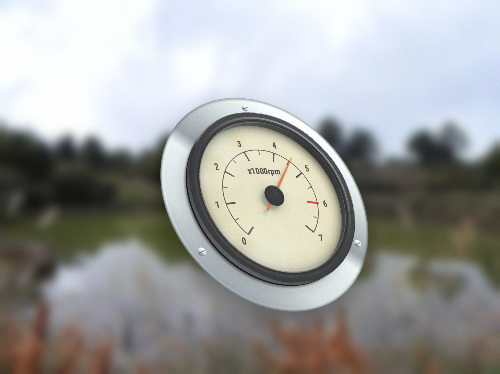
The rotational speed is 4500,rpm
